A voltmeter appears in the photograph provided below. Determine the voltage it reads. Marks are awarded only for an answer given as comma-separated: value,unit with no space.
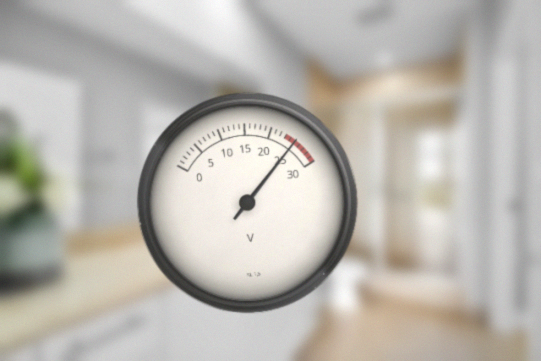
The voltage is 25,V
